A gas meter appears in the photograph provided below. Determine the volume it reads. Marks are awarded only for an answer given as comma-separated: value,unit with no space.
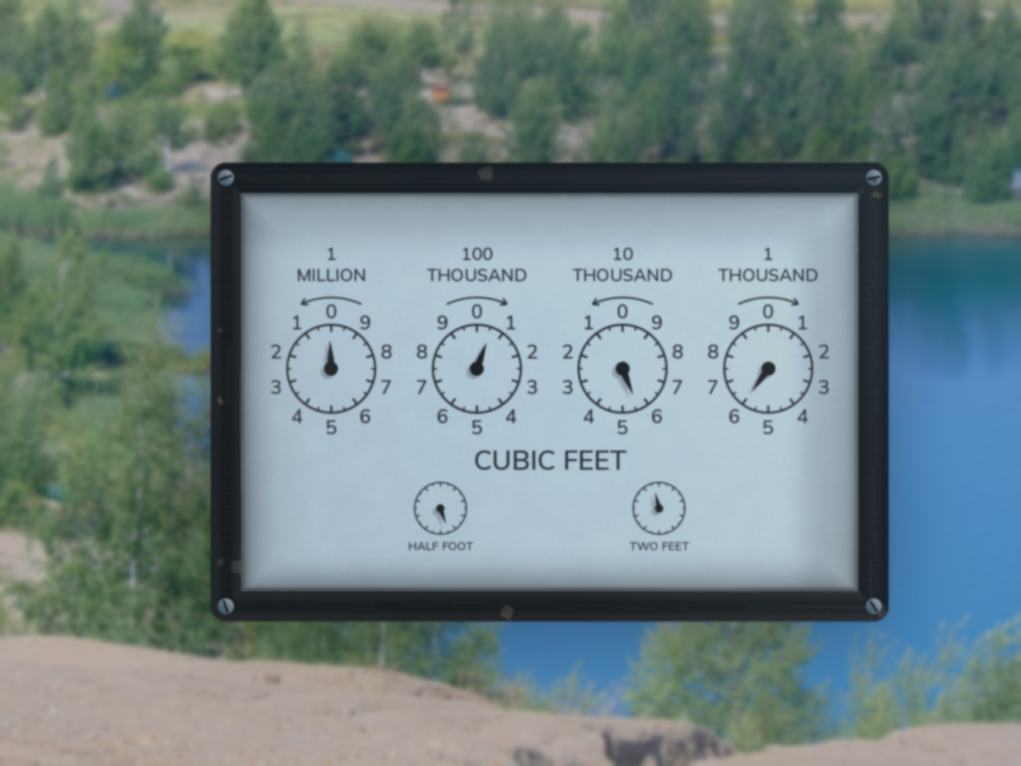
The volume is 5600,ft³
